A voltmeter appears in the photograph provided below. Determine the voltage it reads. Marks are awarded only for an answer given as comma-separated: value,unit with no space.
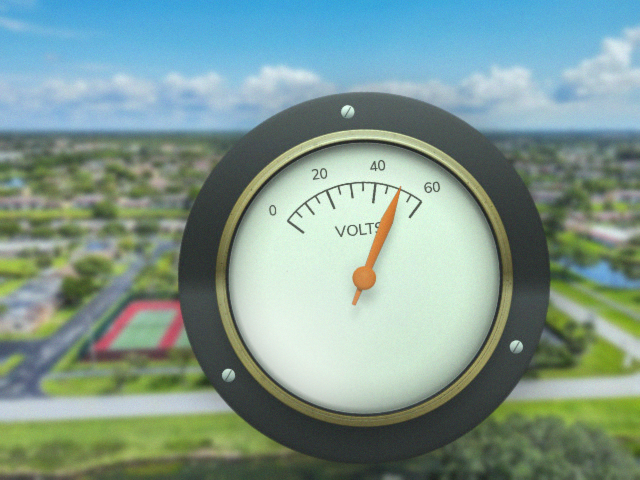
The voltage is 50,V
